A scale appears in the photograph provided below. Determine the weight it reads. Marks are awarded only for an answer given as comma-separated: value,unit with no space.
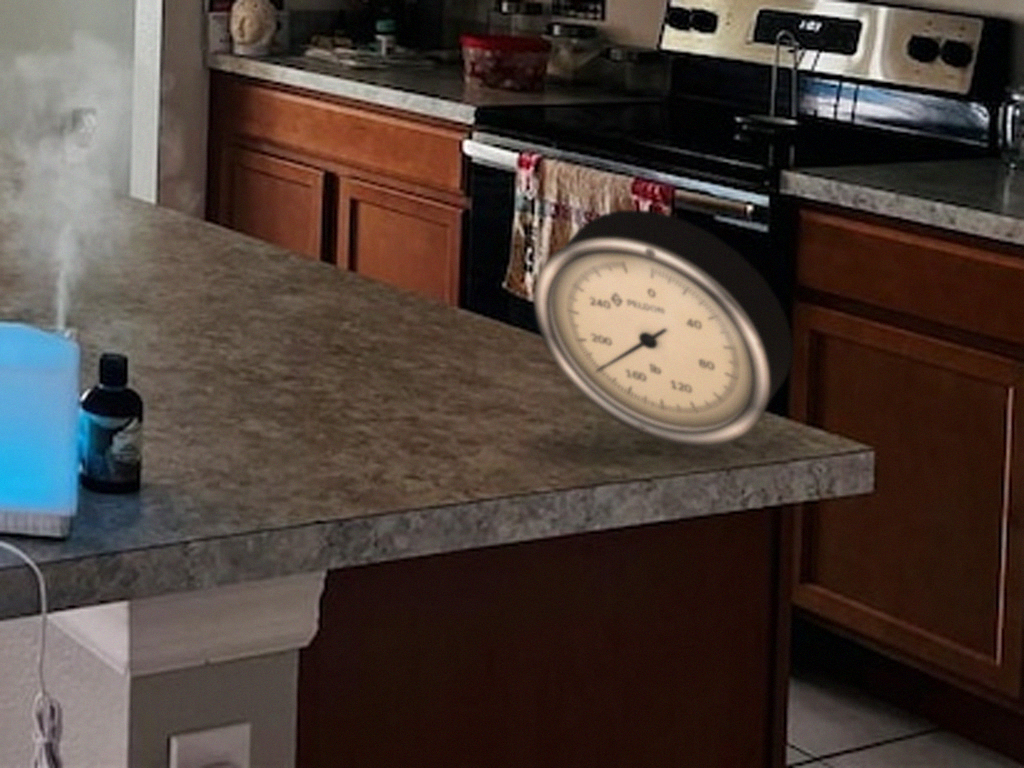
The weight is 180,lb
